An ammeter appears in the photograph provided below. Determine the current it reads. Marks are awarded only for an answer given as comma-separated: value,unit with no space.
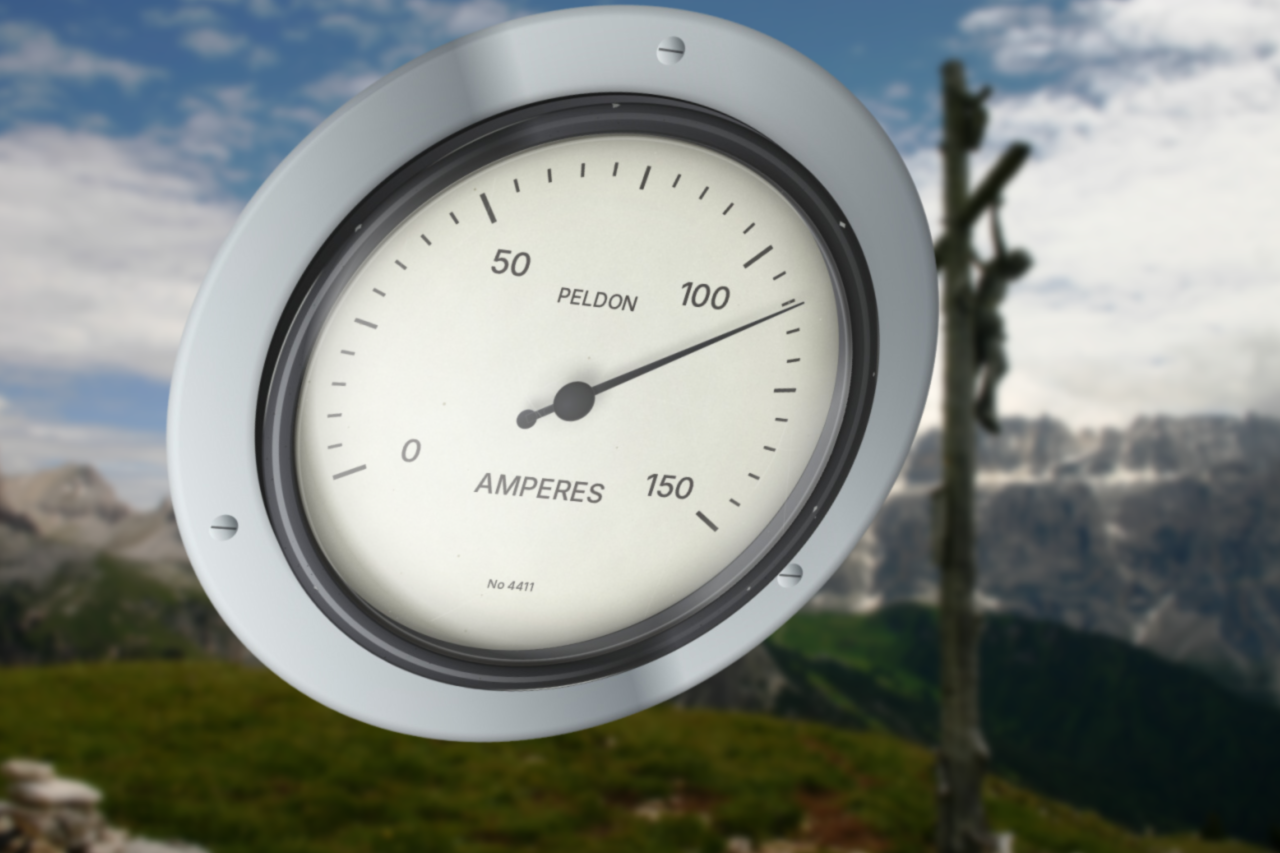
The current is 110,A
